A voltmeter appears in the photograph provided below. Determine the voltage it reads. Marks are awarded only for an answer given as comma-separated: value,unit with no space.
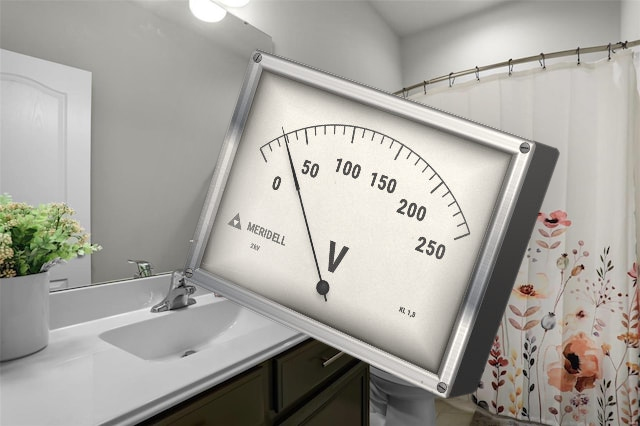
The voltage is 30,V
